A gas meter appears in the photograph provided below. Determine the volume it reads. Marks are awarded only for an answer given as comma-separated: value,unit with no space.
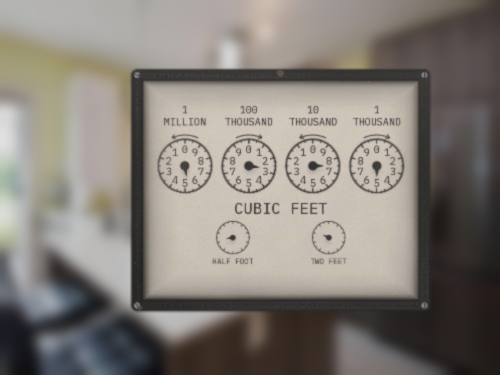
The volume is 527500,ft³
